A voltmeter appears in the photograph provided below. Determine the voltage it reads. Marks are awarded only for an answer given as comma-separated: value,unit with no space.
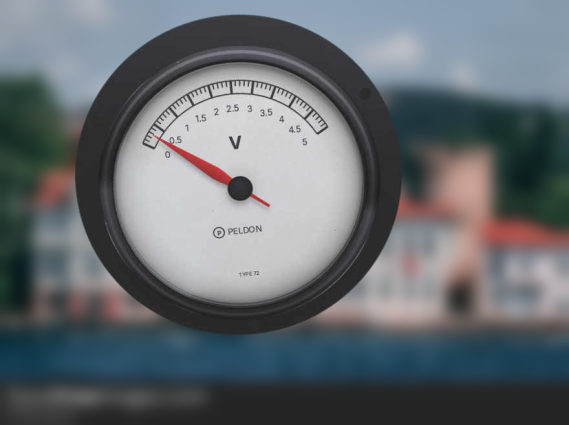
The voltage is 0.3,V
